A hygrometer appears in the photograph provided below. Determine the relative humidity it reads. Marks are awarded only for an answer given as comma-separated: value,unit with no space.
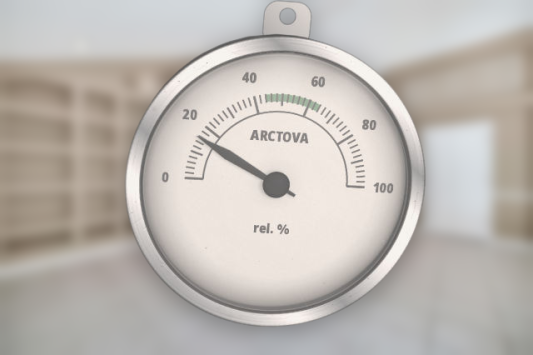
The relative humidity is 16,%
